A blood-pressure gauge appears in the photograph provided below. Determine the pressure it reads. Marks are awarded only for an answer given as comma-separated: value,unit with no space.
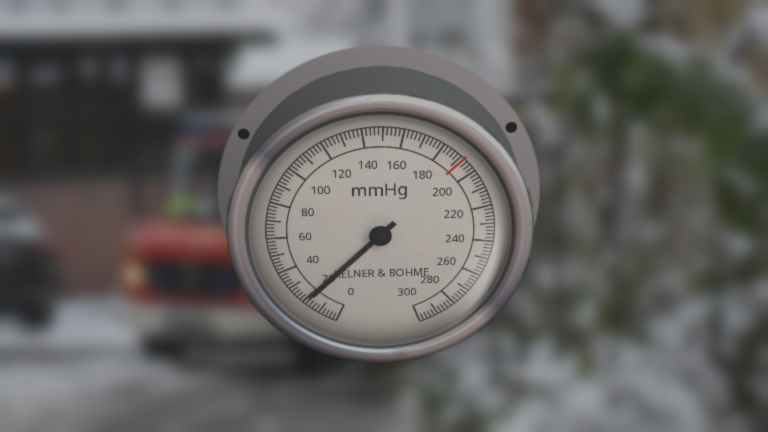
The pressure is 20,mmHg
